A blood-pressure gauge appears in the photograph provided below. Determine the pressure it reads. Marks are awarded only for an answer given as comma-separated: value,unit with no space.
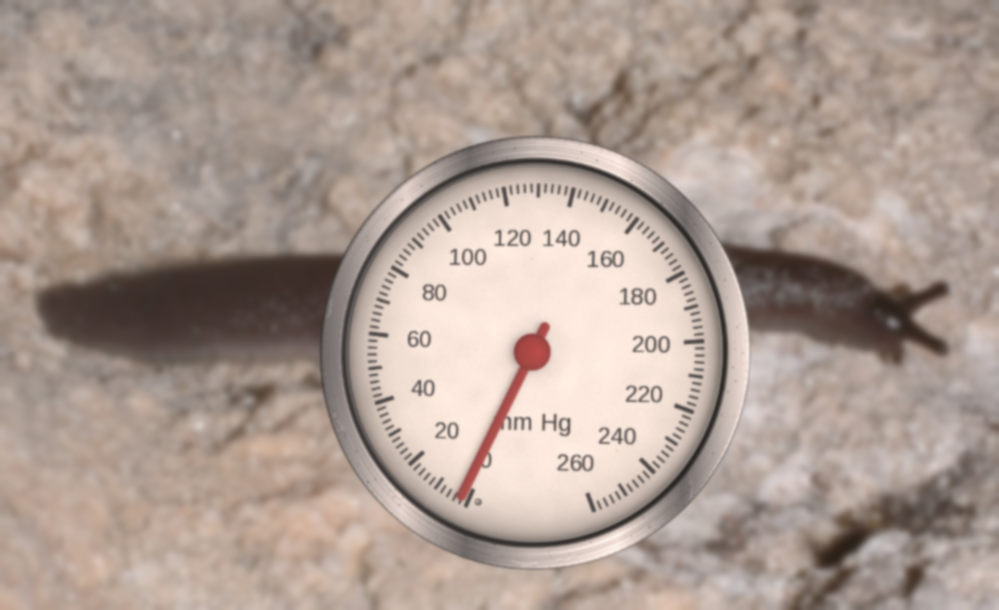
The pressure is 2,mmHg
